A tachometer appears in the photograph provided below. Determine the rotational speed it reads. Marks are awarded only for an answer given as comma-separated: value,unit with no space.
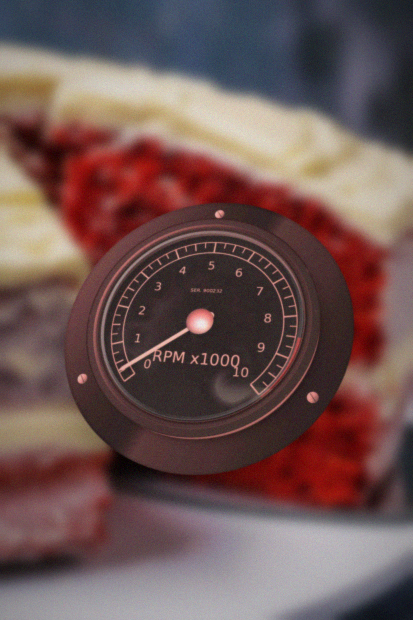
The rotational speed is 250,rpm
